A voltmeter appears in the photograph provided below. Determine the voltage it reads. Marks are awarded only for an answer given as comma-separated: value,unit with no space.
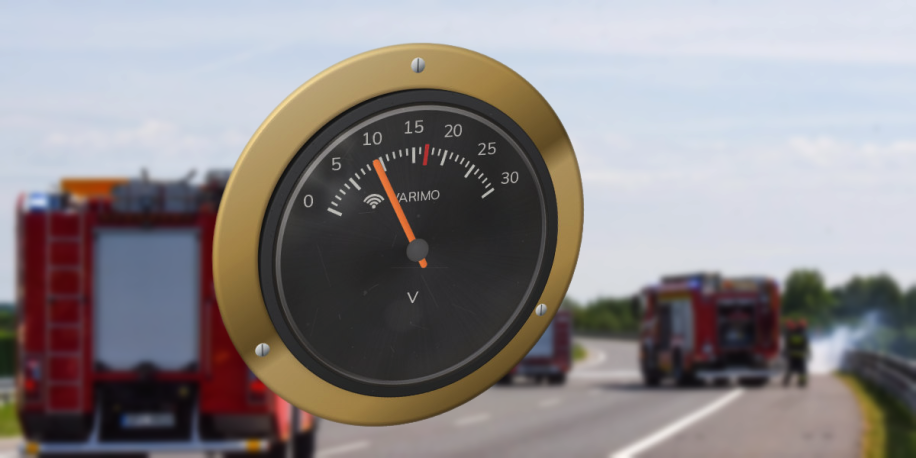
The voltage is 9,V
